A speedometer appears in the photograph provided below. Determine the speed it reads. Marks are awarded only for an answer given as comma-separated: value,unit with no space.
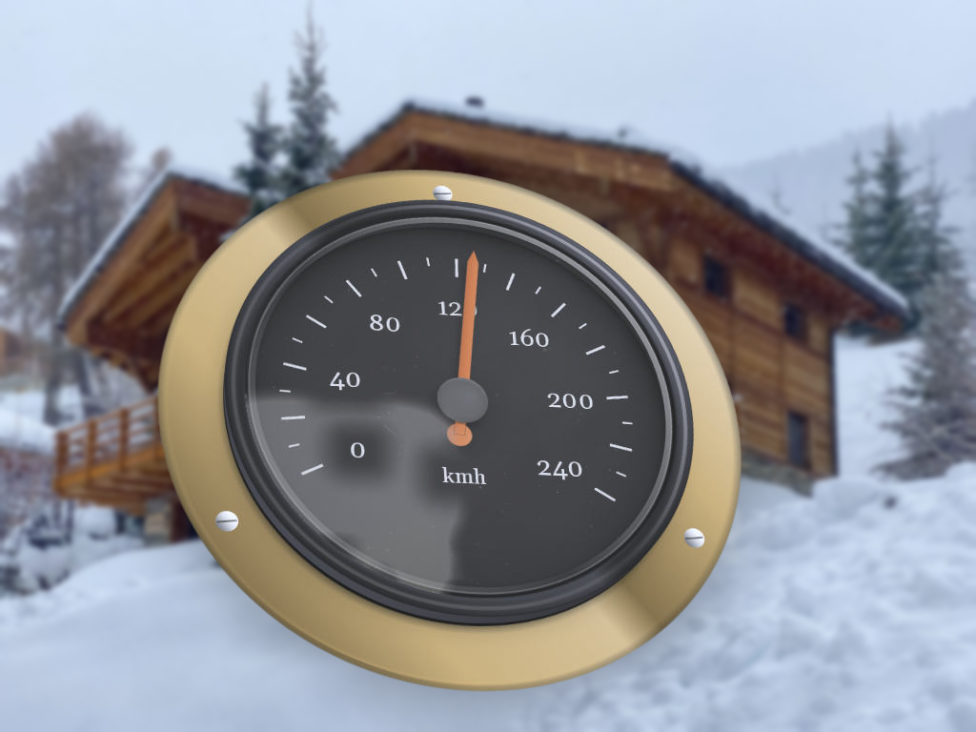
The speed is 125,km/h
